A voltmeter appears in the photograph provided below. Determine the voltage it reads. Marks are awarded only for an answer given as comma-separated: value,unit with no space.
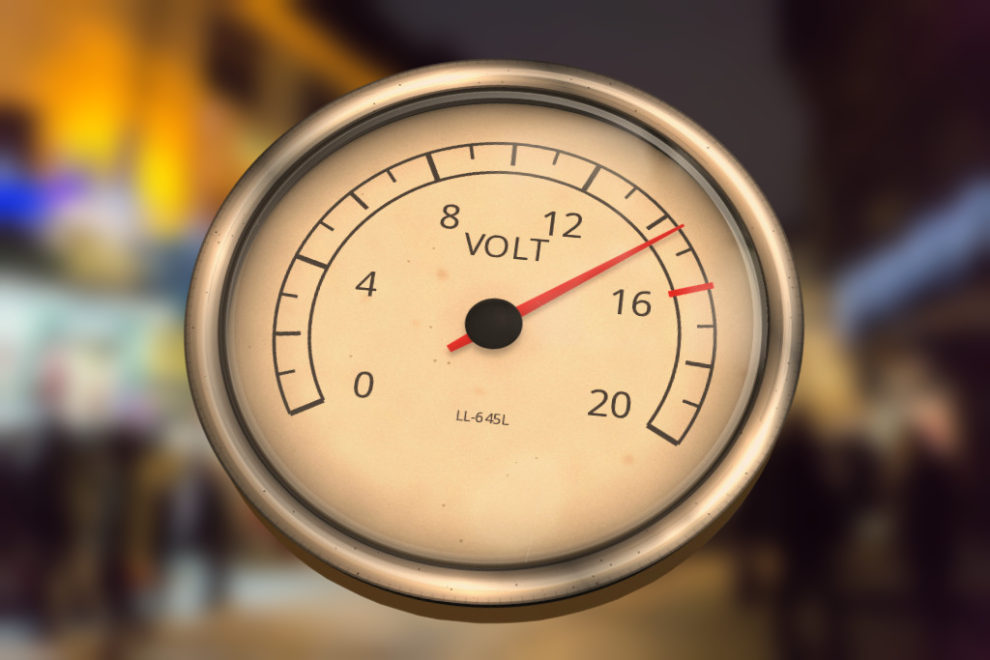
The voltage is 14.5,V
